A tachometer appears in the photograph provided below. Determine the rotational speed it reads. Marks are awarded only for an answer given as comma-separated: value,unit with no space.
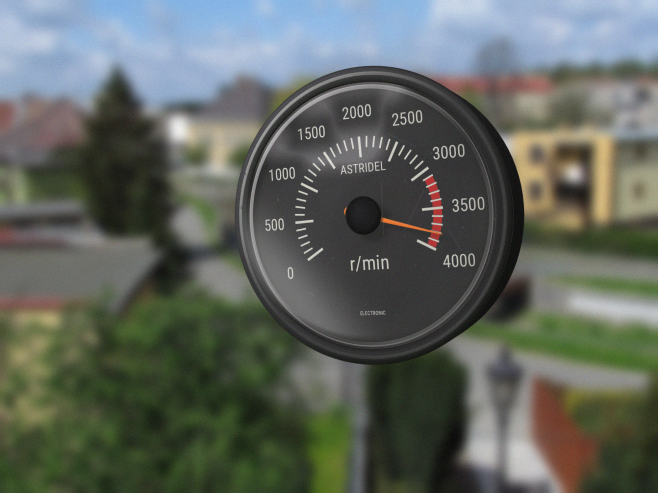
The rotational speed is 3800,rpm
